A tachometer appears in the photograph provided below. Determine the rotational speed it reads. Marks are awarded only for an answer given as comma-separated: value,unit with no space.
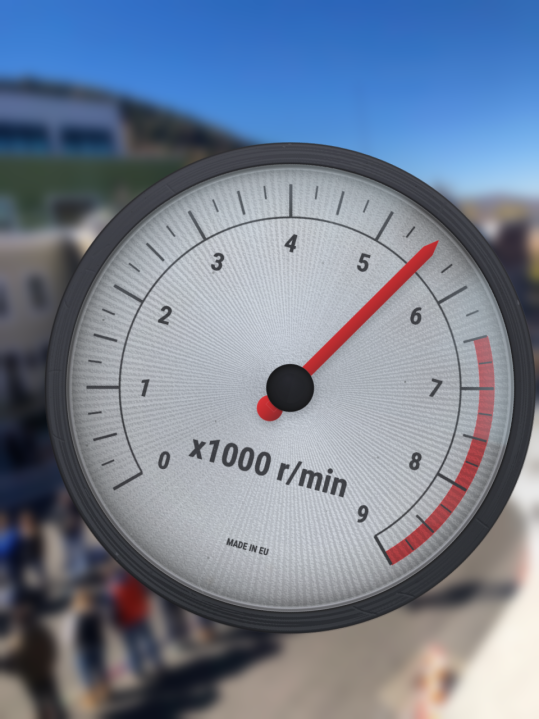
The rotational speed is 5500,rpm
